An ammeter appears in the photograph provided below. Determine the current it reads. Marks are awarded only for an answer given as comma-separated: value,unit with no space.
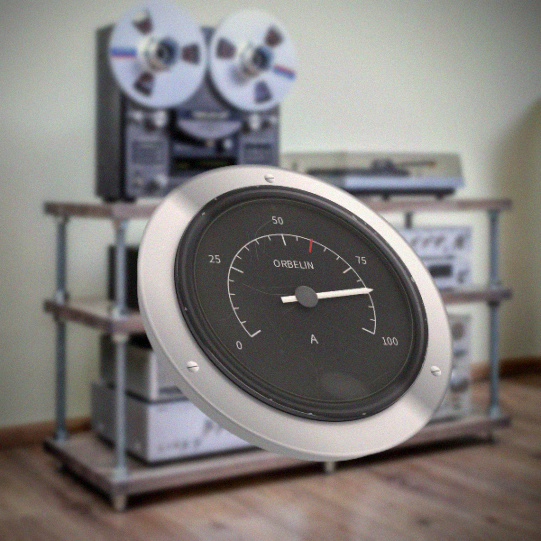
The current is 85,A
